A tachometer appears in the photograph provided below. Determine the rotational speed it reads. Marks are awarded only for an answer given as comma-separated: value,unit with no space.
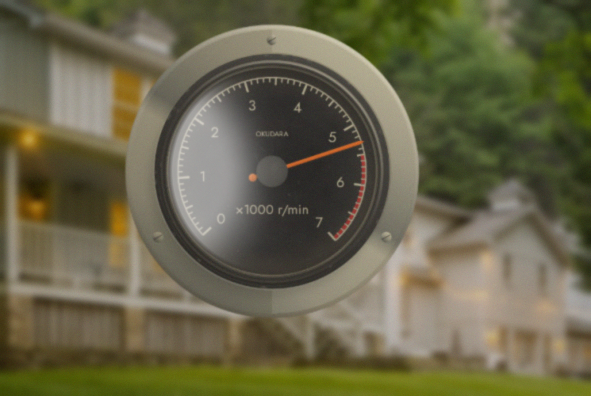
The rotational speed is 5300,rpm
